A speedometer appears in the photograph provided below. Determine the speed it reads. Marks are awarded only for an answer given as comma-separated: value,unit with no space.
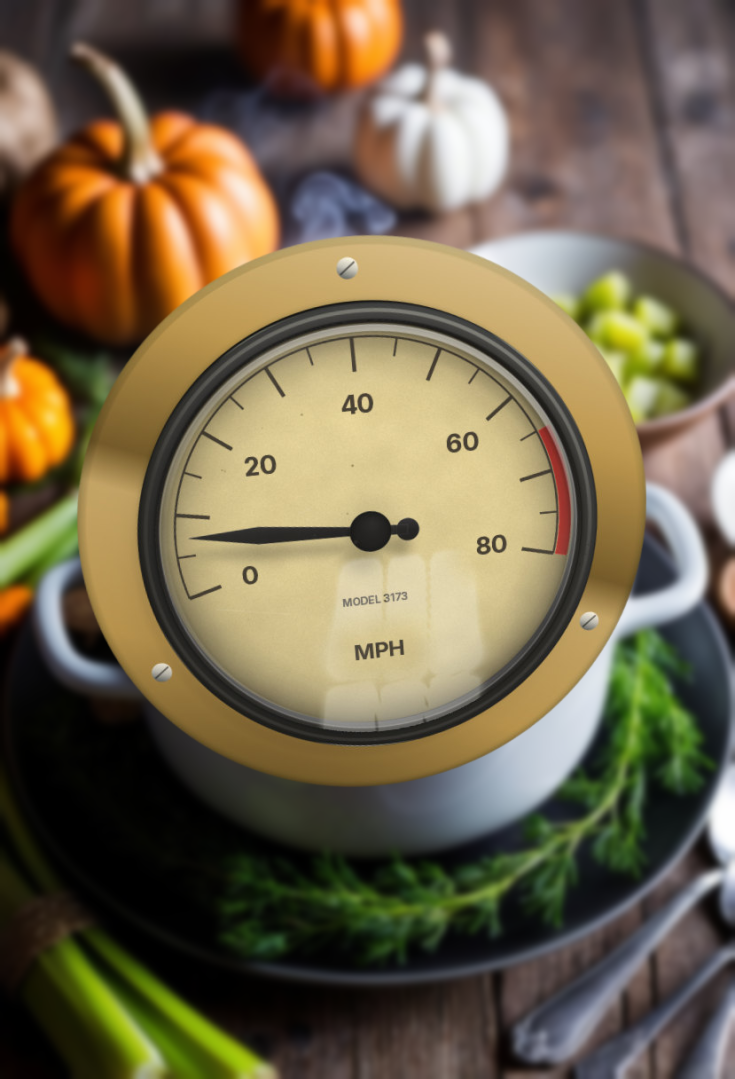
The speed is 7.5,mph
